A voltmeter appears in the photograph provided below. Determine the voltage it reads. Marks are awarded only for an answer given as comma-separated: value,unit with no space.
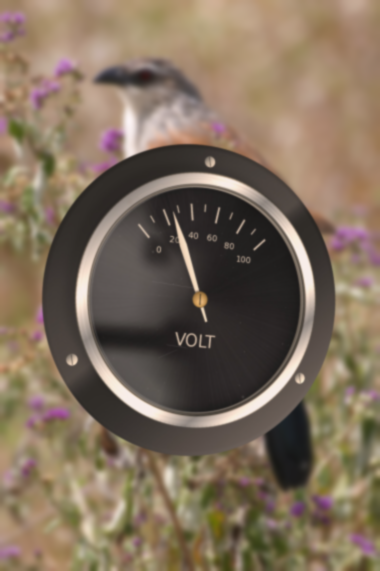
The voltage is 25,V
